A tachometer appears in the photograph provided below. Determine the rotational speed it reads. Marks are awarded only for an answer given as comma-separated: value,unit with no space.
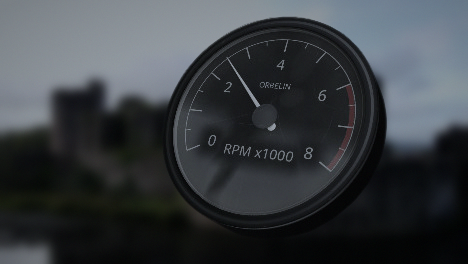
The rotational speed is 2500,rpm
